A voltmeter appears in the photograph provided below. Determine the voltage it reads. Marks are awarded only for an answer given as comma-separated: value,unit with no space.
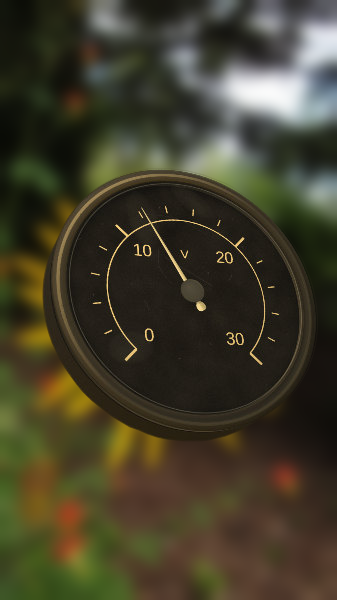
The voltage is 12,V
